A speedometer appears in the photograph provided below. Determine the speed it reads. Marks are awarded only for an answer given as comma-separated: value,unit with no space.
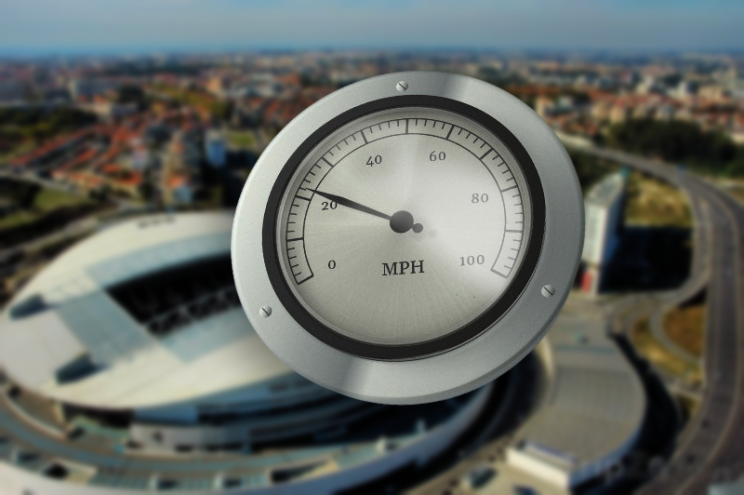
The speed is 22,mph
